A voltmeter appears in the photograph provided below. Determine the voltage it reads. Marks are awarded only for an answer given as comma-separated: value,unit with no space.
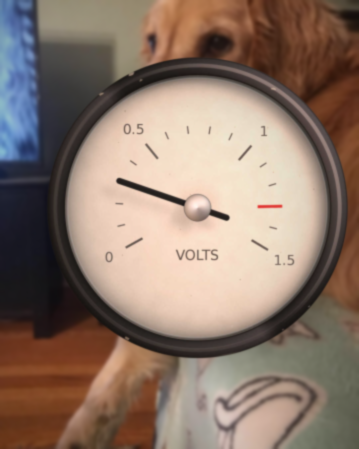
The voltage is 0.3,V
